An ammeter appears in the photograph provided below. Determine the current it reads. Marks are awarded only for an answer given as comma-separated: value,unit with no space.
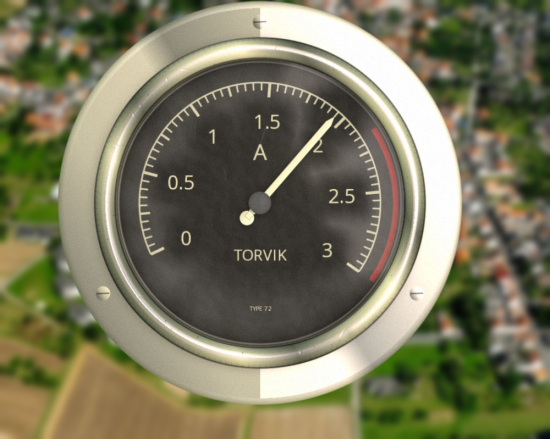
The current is 1.95,A
